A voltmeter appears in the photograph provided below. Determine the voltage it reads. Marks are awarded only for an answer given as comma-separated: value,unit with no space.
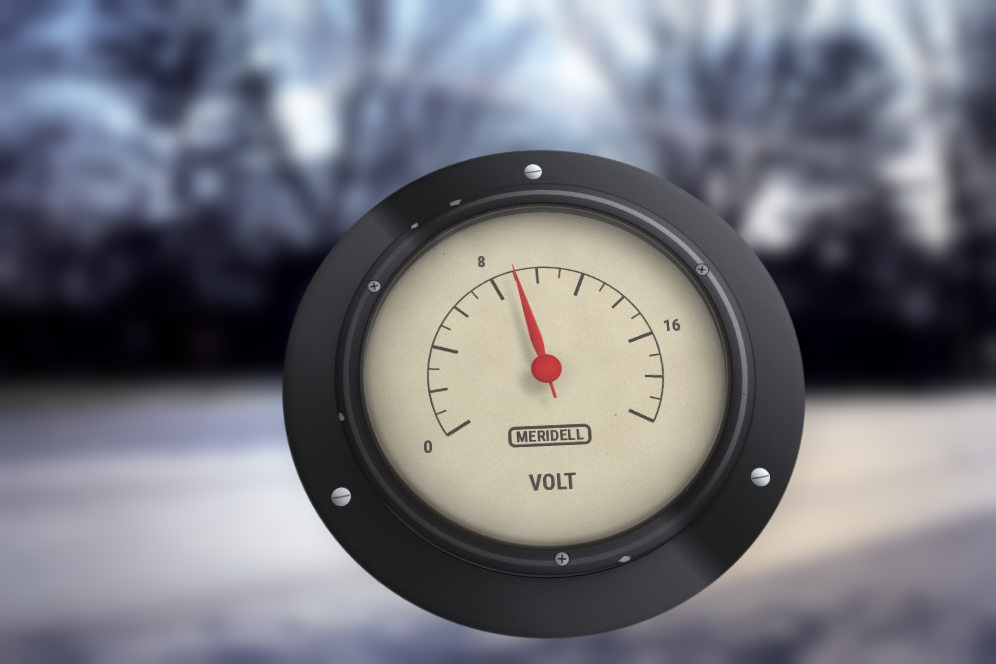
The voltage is 9,V
